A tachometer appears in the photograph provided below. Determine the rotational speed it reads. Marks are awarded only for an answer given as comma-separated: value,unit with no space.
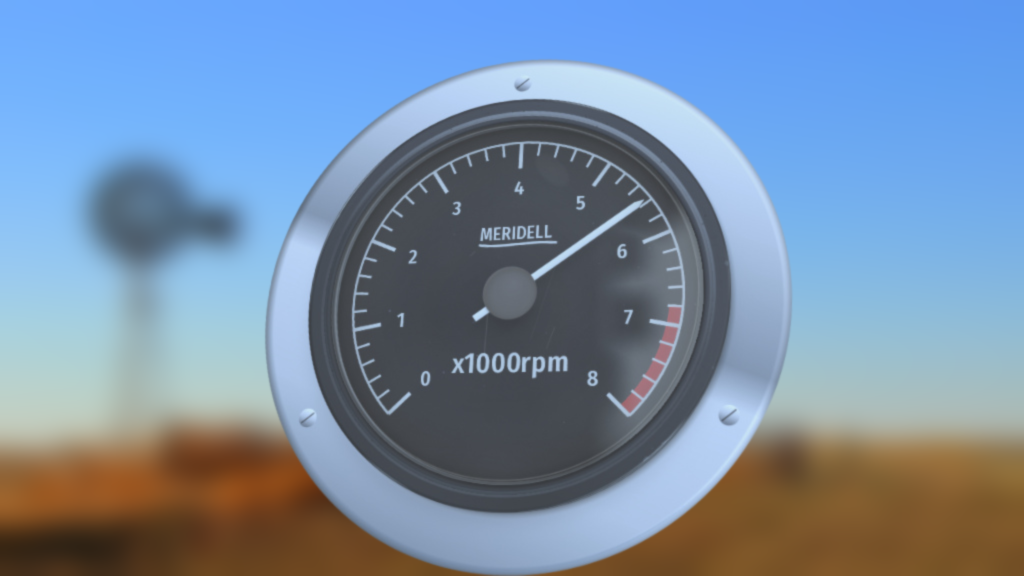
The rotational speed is 5600,rpm
